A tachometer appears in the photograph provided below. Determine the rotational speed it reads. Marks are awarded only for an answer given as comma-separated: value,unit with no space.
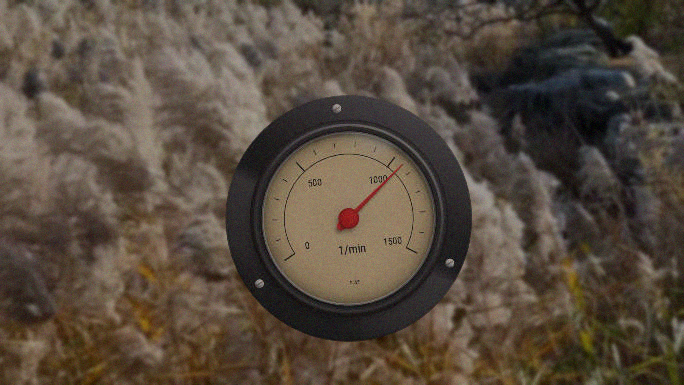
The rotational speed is 1050,rpm
